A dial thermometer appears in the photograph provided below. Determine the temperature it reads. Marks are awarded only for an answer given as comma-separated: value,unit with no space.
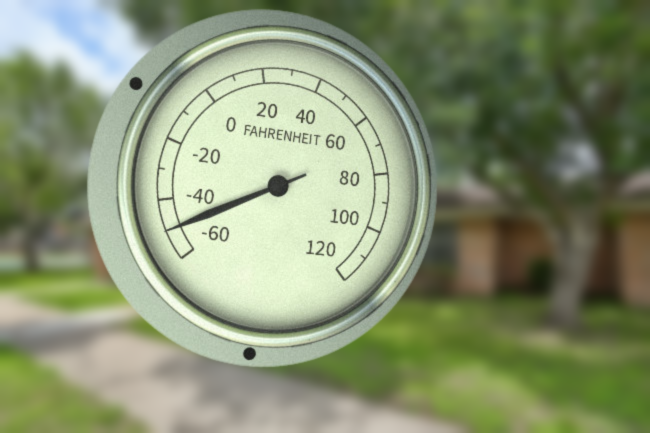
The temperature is -50,°F
